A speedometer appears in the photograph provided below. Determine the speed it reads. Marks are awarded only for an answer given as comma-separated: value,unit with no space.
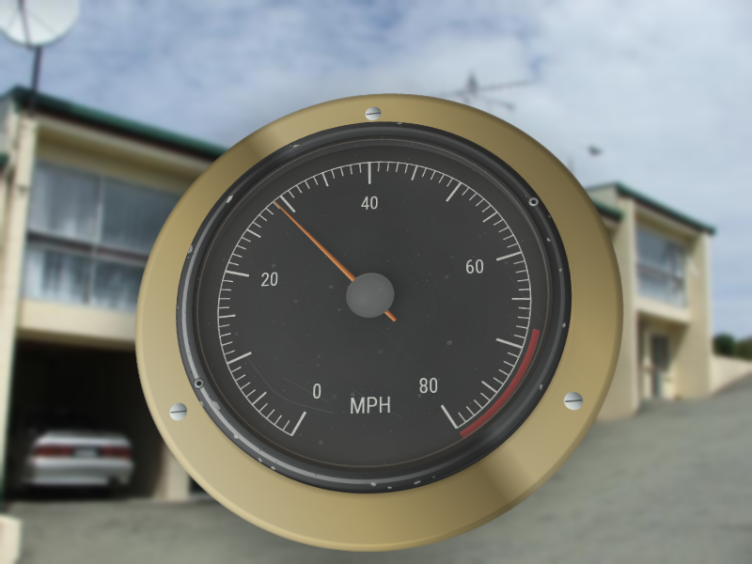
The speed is 29,mph
